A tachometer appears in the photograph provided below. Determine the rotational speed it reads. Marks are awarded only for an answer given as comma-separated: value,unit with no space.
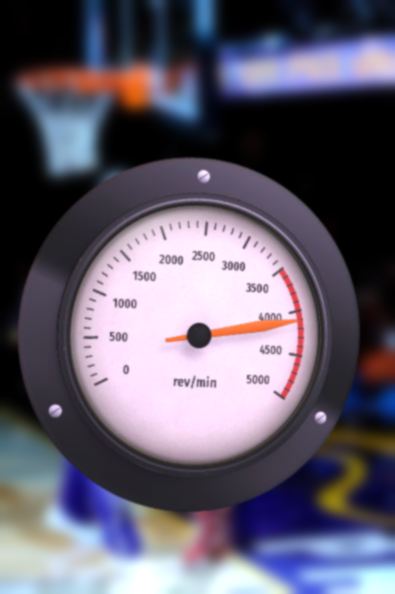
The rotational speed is 4100,rpm
